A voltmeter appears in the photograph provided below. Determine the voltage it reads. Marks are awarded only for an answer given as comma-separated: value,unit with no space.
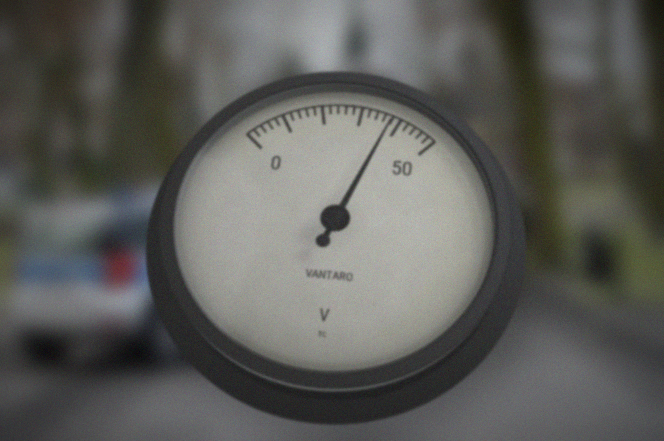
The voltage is 38,V
